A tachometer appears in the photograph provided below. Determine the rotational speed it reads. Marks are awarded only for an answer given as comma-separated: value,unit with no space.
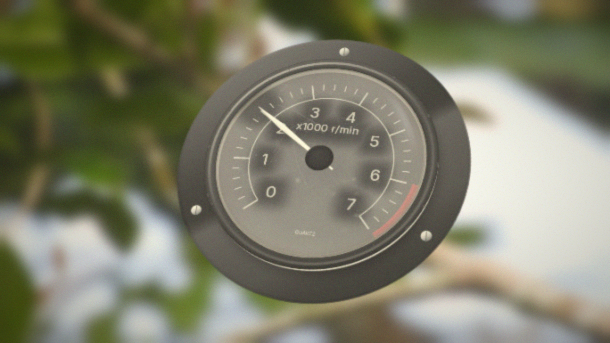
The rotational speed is 2000,rpm
